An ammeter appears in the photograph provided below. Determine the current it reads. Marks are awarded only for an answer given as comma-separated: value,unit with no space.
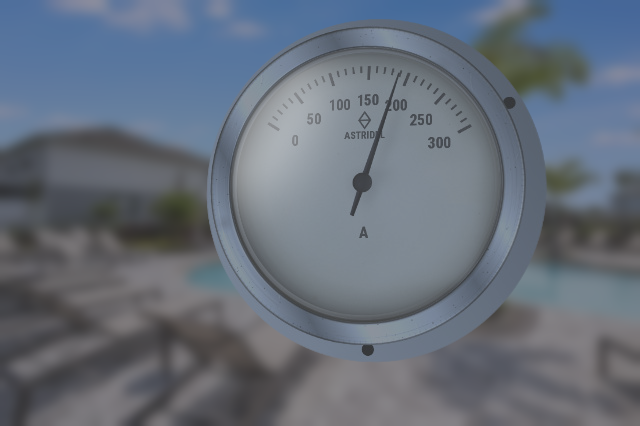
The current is 190,A
